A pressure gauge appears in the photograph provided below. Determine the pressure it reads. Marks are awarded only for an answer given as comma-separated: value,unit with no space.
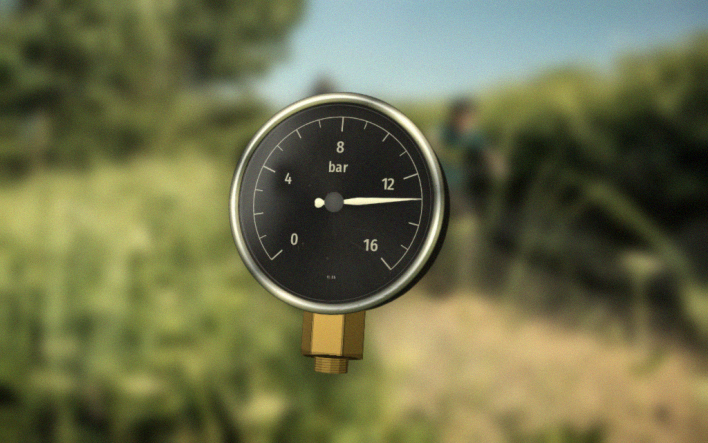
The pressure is 13,bar
